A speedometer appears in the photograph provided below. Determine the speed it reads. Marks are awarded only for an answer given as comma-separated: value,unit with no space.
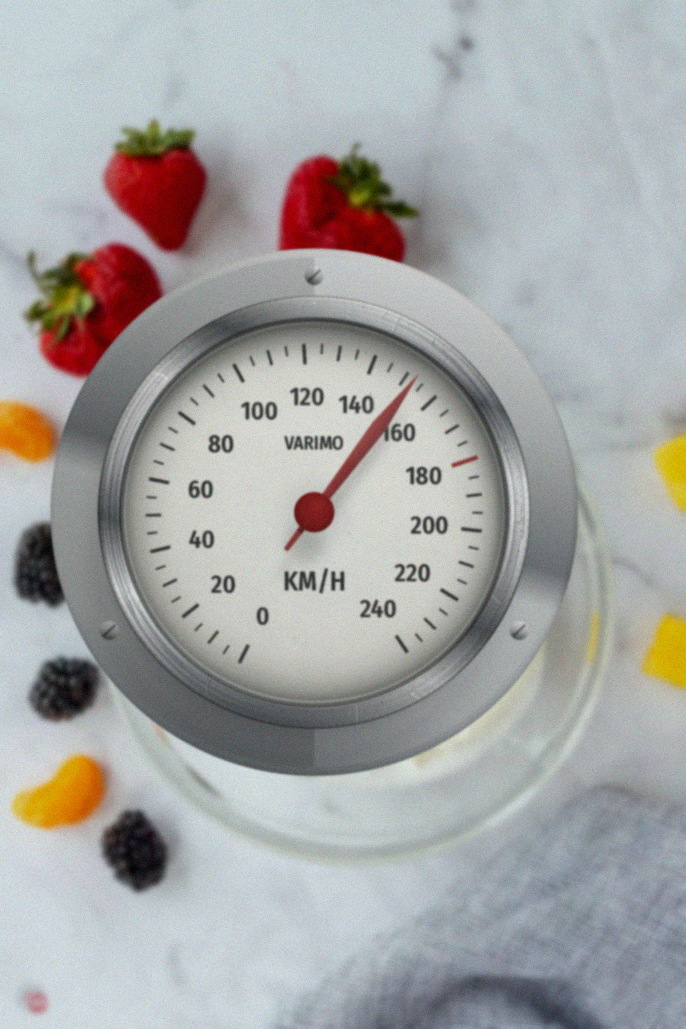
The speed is 152.5,km/h
